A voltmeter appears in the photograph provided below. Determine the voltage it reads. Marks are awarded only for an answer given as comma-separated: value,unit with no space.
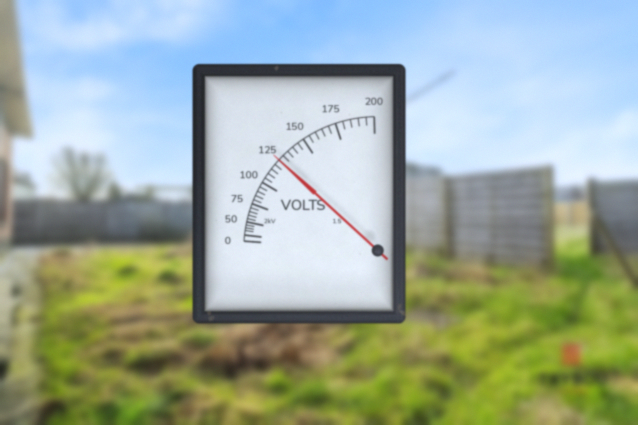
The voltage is 125,V
